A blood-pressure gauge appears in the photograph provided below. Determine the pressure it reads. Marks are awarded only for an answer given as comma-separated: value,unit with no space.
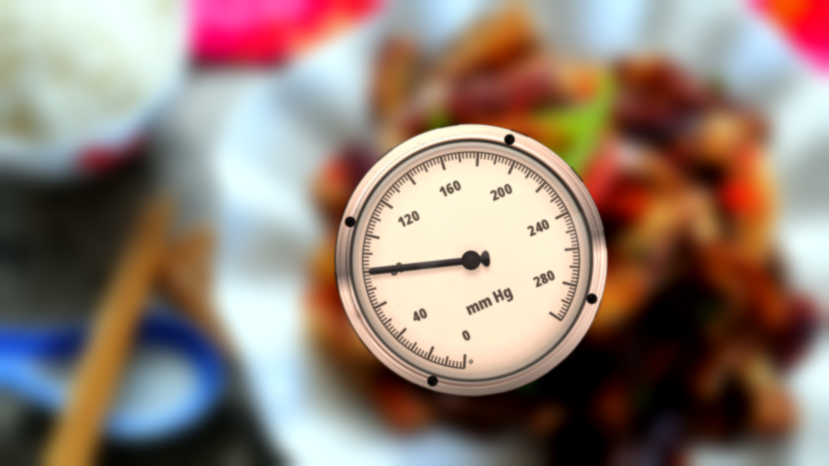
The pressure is 80,mmHg
